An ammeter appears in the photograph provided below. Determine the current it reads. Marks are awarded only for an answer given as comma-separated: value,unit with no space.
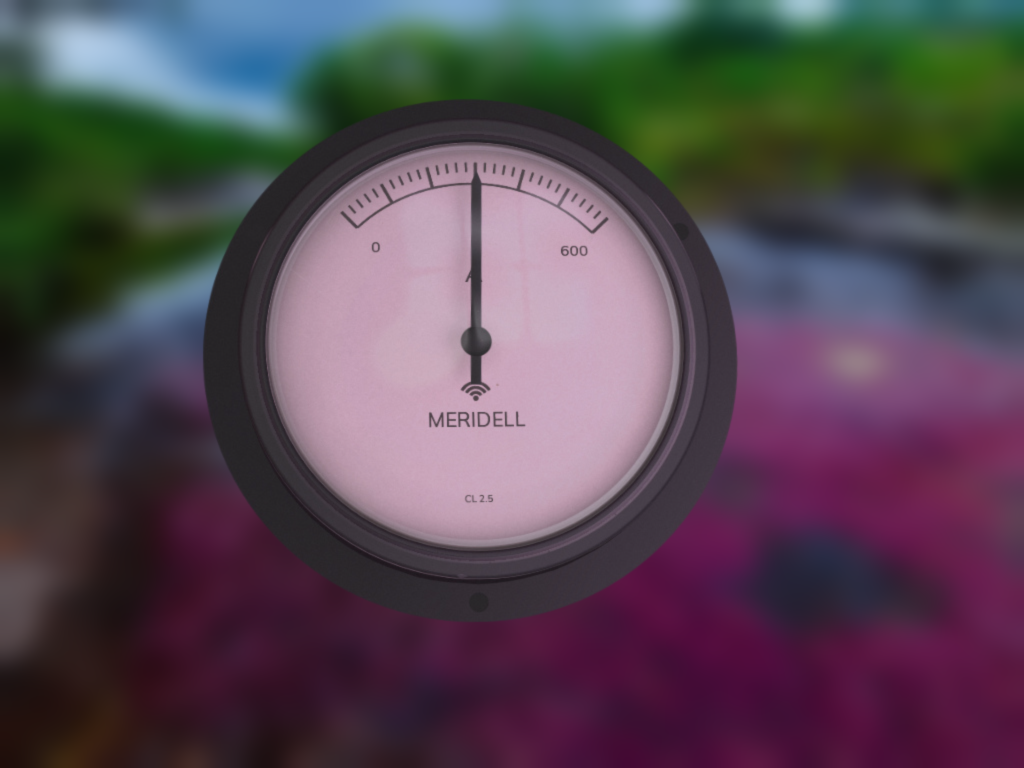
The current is 300,A
